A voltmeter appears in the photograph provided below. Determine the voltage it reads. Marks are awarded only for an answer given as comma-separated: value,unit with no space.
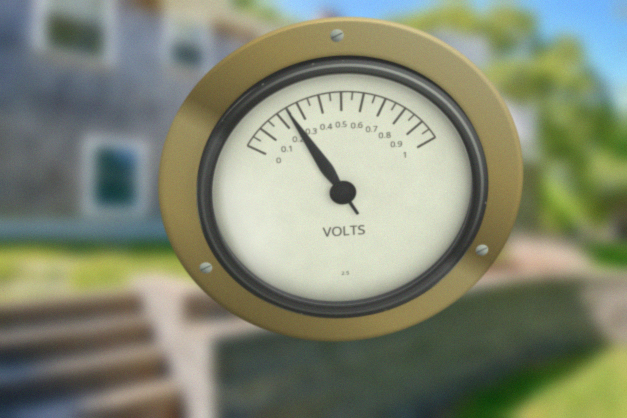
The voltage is 0.25,V
